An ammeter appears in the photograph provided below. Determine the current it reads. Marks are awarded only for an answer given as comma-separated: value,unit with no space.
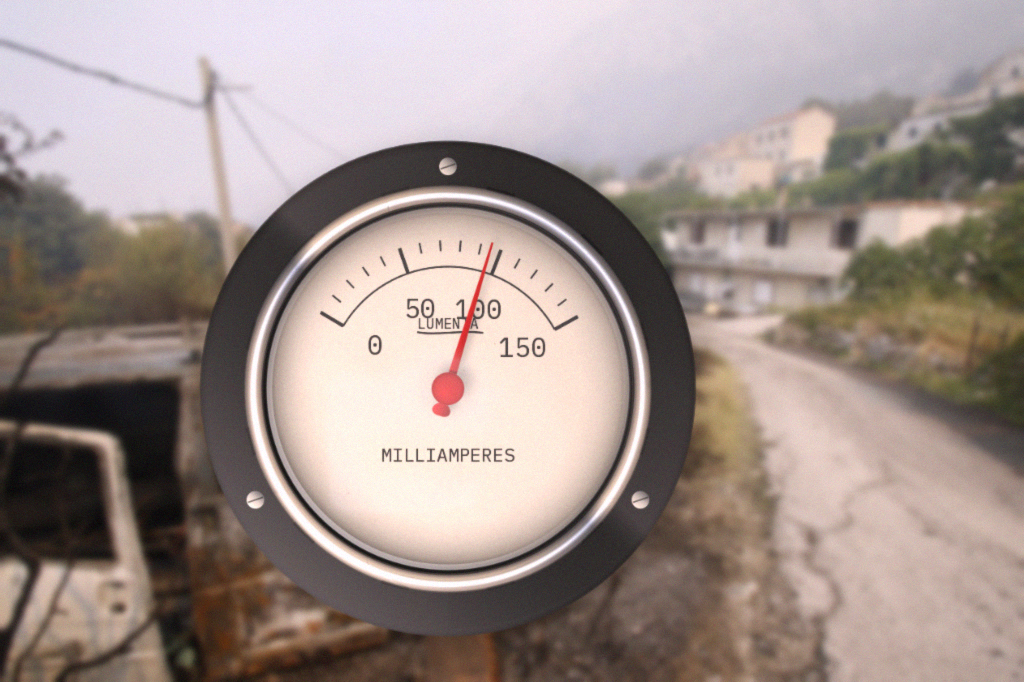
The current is 95,mA
